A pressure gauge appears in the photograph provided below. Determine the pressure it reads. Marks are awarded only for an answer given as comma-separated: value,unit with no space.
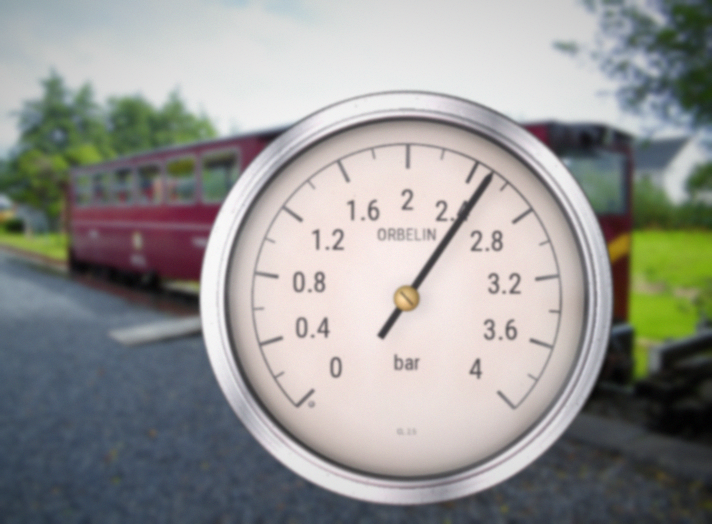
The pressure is 2.5,bar
